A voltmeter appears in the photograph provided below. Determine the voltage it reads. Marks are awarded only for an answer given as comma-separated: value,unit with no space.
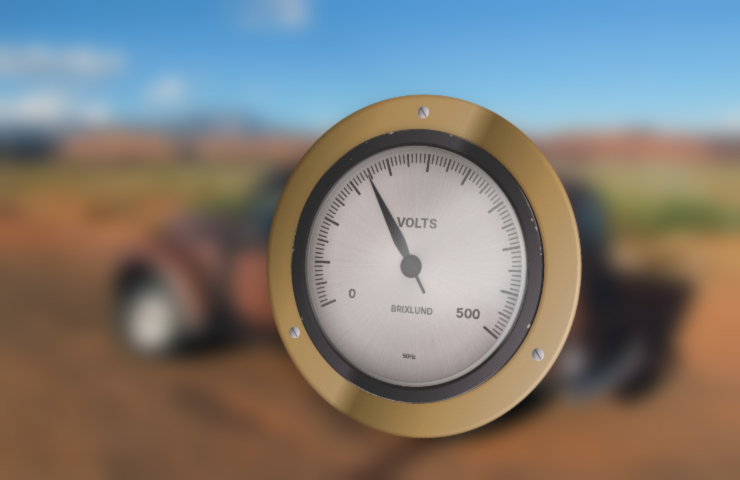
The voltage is 175,V
